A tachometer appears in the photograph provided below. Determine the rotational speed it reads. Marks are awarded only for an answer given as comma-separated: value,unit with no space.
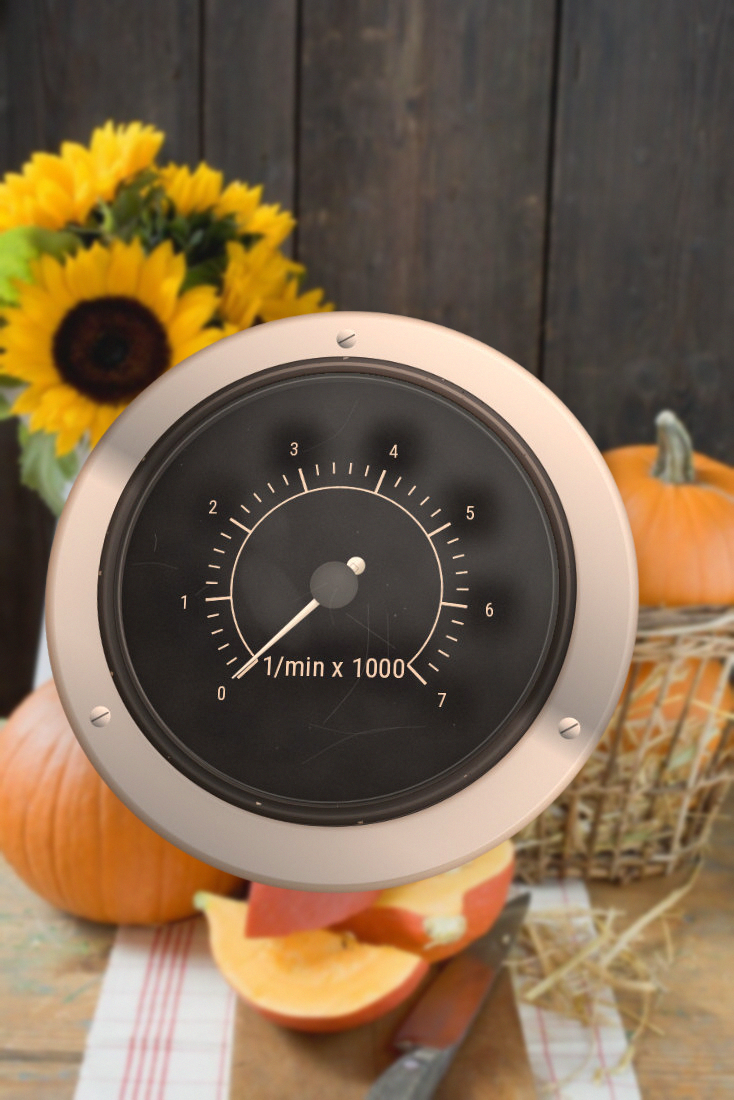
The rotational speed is 0,rpm
